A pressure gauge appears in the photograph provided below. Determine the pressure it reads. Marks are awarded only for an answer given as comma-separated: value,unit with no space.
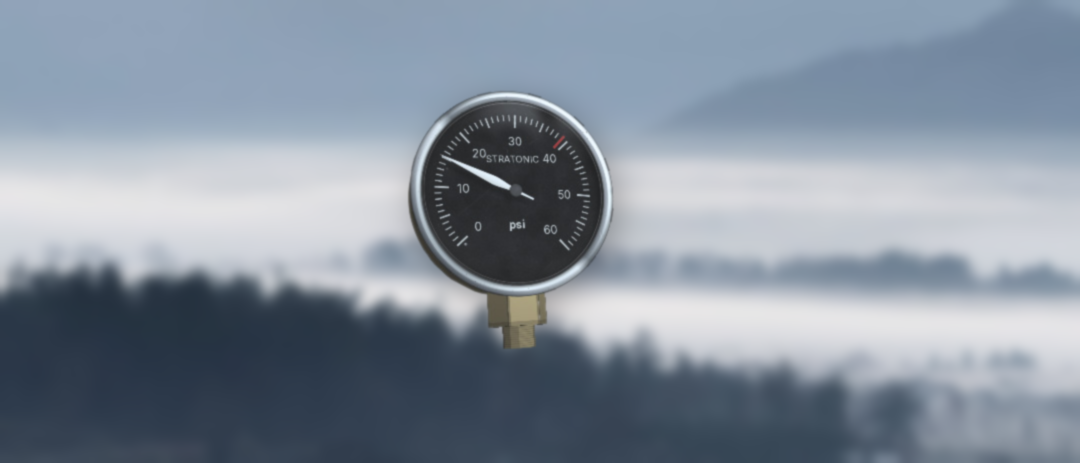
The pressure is 15,psi
